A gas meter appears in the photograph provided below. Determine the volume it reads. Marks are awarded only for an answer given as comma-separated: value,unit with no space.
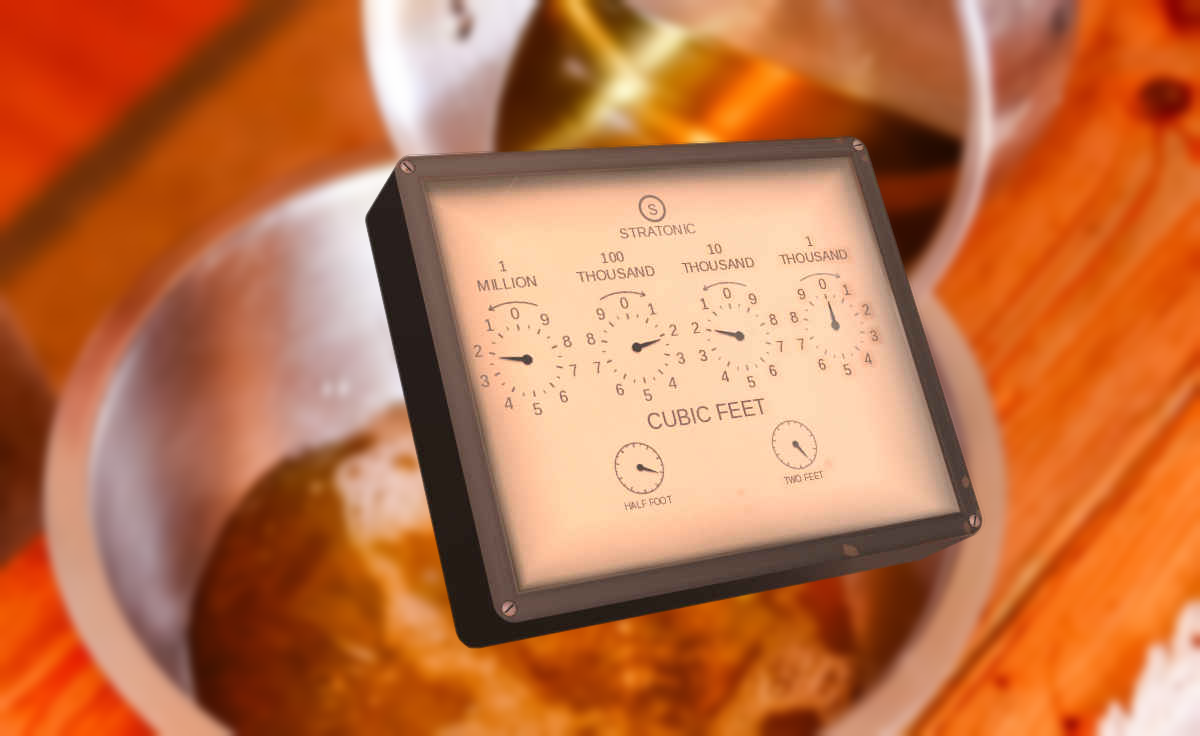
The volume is 222000,ft³
